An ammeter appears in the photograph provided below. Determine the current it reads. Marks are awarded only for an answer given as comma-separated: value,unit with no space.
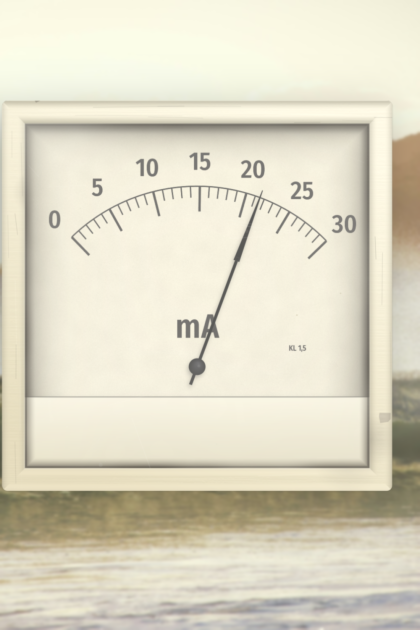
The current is 21.5,mA
